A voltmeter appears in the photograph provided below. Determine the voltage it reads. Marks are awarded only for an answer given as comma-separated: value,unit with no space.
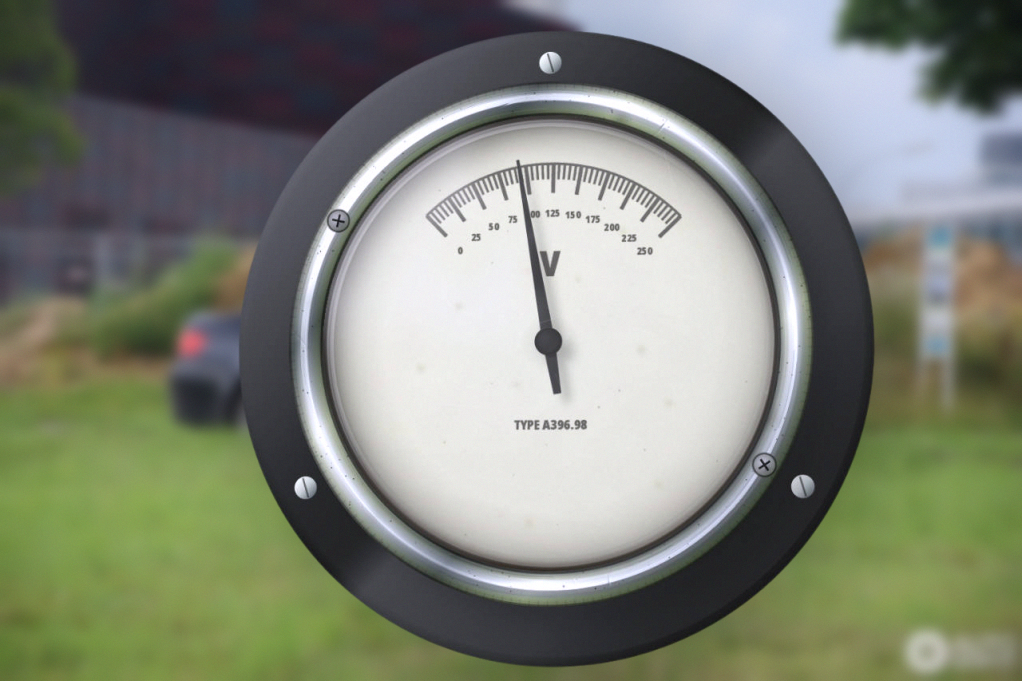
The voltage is 95,V
